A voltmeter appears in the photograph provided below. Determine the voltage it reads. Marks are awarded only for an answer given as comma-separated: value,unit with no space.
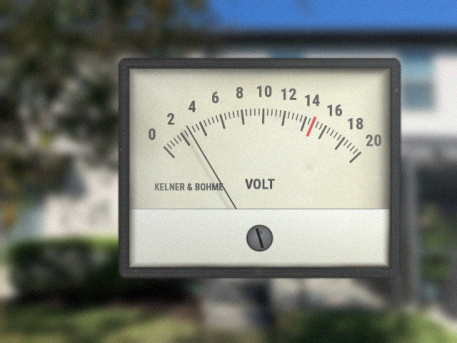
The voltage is 2.8,V
